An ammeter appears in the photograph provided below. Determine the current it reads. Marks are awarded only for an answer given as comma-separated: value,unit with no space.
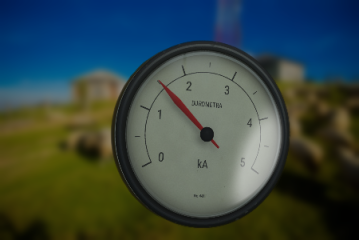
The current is 1.5,kA
